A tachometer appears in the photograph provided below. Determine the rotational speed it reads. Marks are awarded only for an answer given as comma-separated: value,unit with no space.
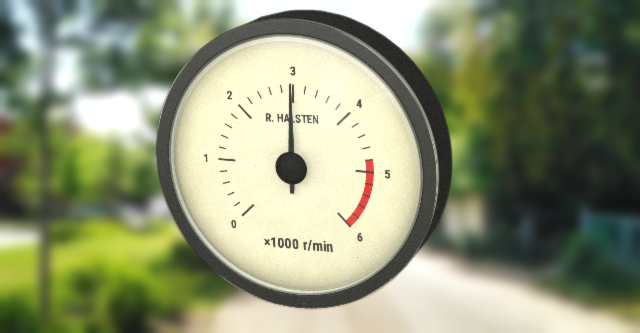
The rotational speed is 3000,rpm
